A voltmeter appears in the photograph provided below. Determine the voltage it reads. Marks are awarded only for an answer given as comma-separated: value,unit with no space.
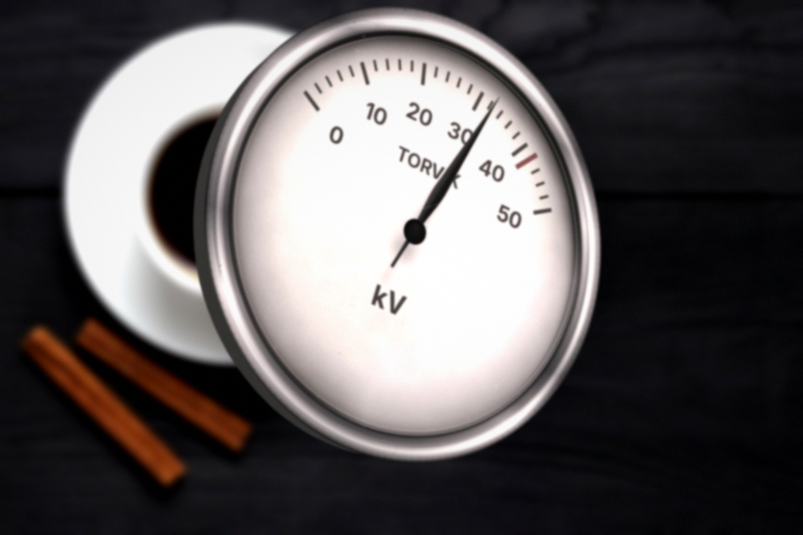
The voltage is 32,kV
